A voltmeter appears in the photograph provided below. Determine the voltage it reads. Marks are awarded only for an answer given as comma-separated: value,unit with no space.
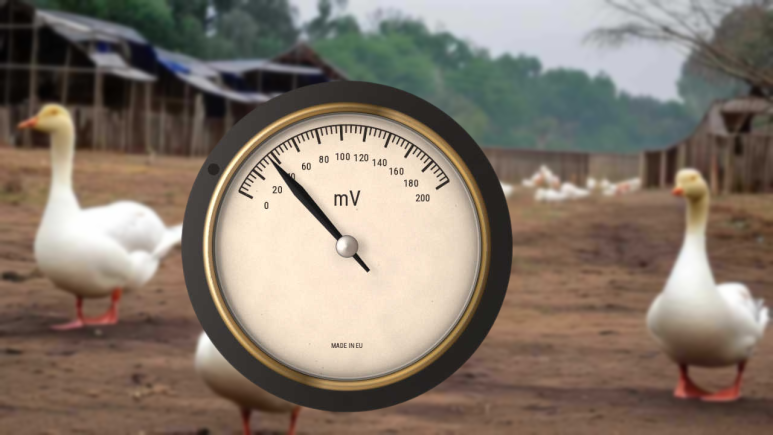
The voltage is 36,mV
